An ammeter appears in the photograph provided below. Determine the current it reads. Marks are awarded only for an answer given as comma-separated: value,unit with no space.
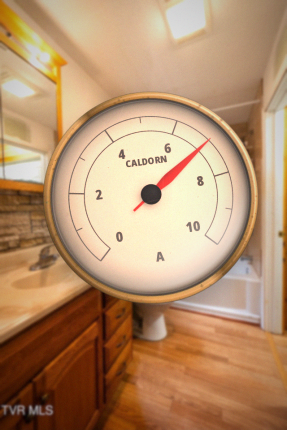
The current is 7,A
